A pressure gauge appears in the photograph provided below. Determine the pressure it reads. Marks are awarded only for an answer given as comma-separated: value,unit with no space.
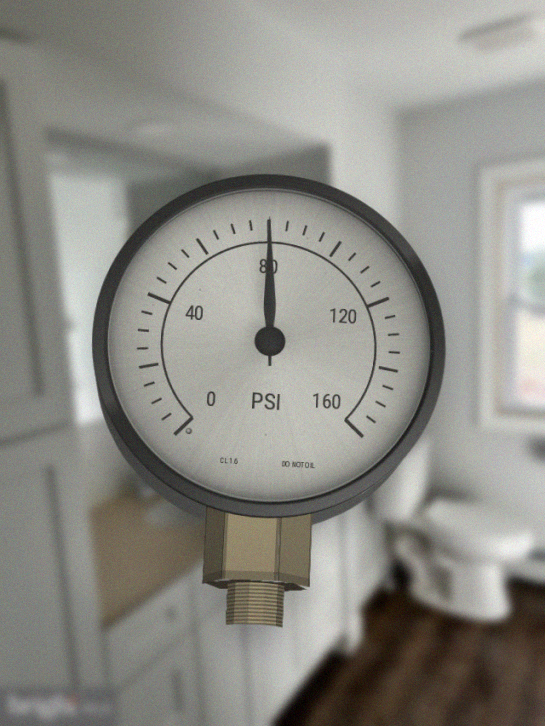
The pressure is 80,psi
